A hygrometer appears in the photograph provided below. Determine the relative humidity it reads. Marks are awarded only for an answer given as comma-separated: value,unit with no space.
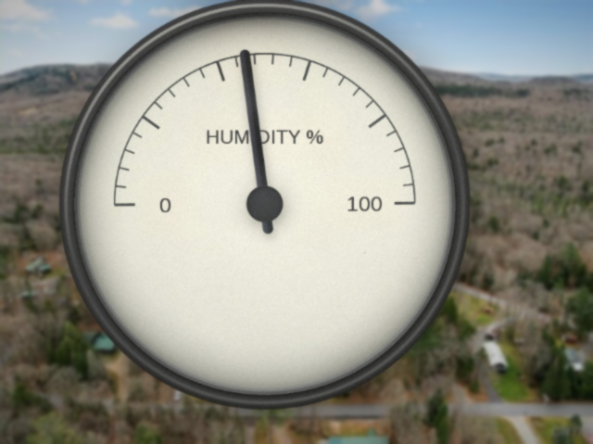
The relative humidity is 46,%
